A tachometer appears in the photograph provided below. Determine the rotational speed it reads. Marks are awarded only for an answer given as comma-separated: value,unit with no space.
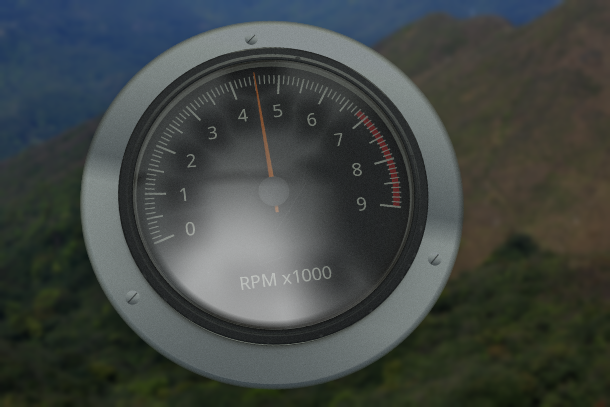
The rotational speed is 4500,rpm
